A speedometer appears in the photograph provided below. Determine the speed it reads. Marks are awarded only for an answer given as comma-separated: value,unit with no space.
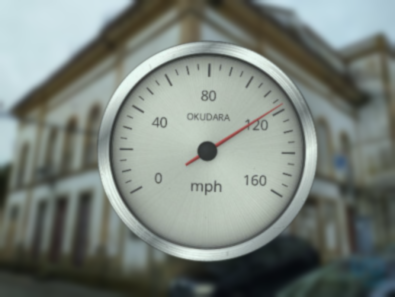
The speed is 117.5,mph
